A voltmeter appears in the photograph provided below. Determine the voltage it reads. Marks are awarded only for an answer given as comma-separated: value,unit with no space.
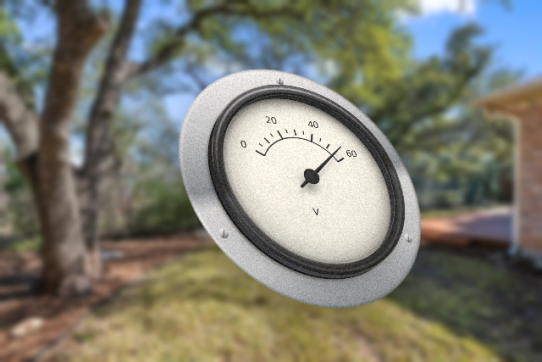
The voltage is 55,V
